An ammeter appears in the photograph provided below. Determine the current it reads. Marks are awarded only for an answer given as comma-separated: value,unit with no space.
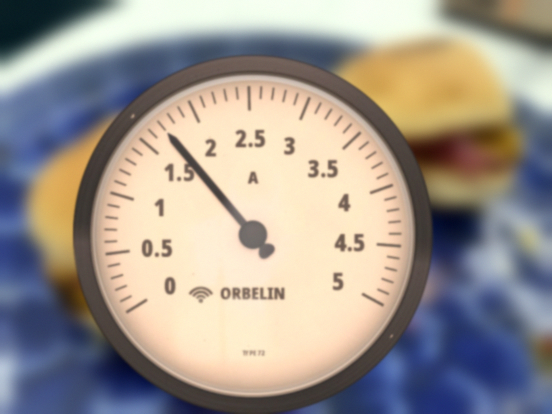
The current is 1.7,A
